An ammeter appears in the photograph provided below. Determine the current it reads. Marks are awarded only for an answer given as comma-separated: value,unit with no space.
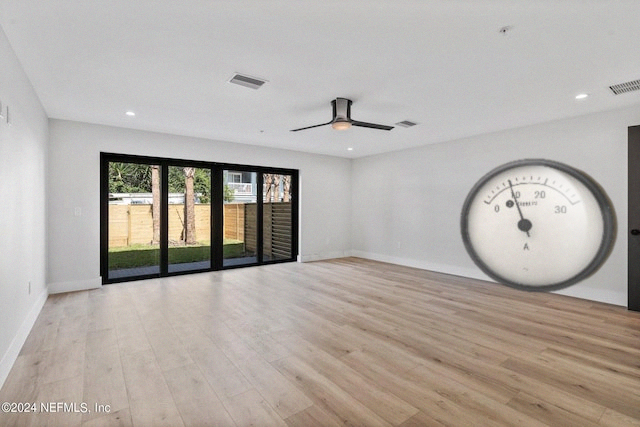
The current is 10,A
